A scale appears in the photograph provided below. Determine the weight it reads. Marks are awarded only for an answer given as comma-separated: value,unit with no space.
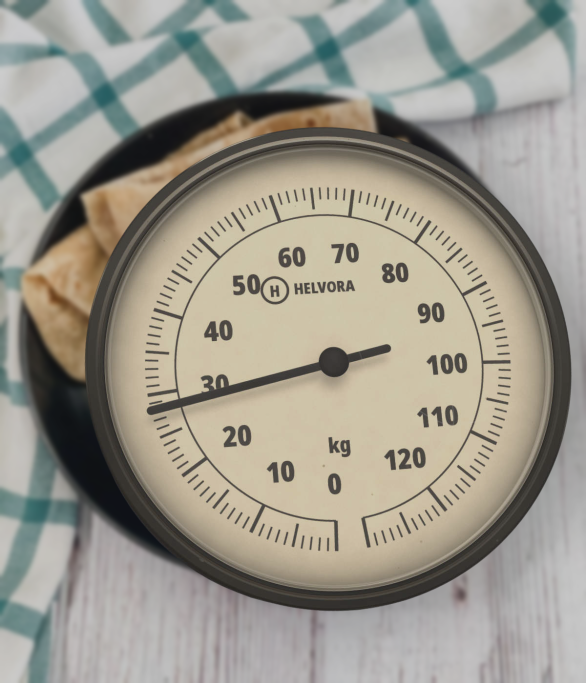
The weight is 28,kg
